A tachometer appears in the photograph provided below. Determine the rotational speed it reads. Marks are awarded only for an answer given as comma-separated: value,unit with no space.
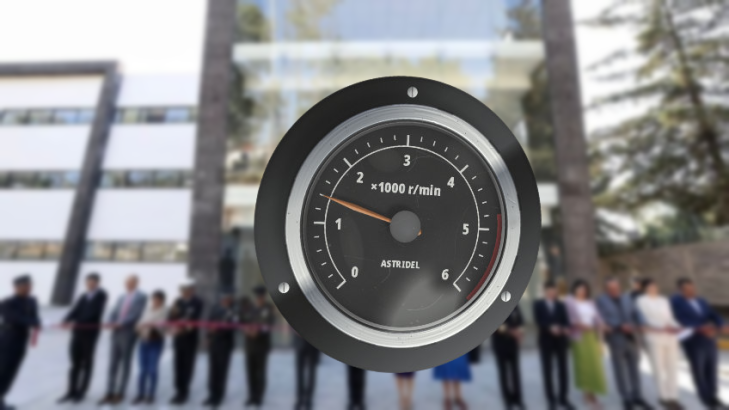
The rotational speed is 1400,rpm
